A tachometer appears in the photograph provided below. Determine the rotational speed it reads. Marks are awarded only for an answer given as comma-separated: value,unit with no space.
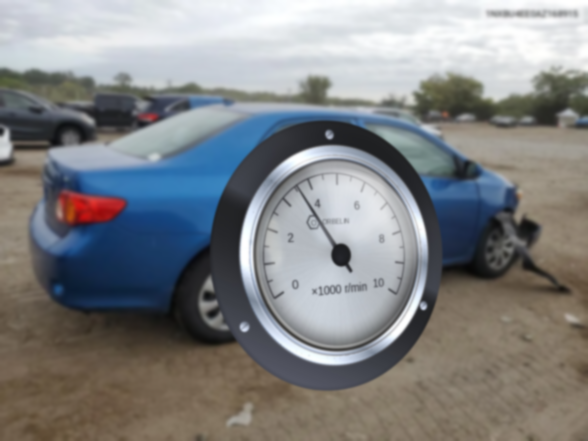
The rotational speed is 3500,rpm
